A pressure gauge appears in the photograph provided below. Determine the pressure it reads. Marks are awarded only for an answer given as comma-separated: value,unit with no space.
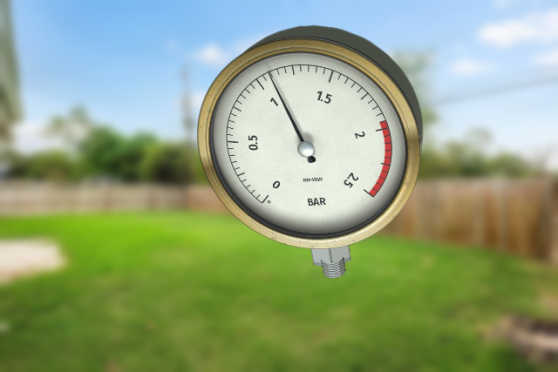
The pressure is 1.1,bar
